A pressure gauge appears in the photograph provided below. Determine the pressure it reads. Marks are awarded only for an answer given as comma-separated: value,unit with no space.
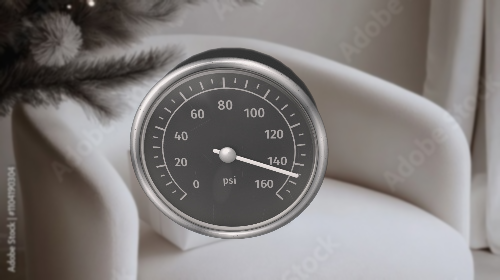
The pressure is 145,psi
